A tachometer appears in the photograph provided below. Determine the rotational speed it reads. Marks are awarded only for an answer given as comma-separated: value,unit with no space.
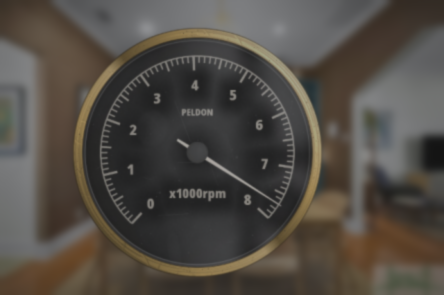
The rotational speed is 7700,rpm
